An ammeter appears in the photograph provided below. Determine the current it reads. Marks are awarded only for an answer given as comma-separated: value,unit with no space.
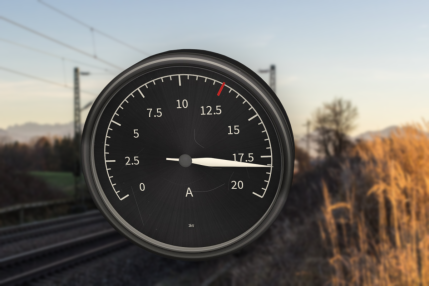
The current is 18,A
